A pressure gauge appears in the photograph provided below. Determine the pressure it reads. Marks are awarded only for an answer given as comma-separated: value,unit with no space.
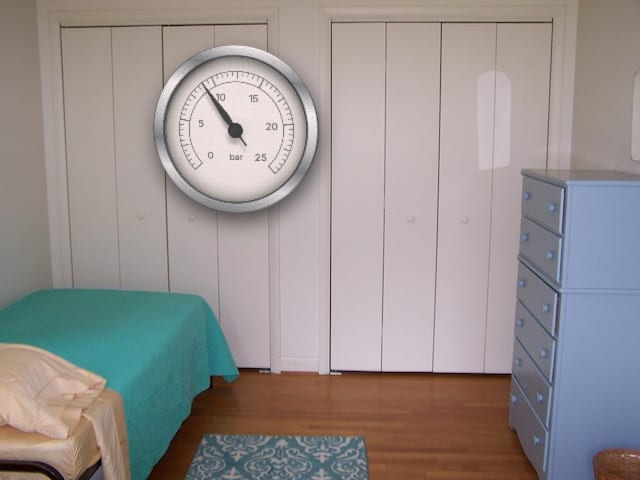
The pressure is 9,bar
